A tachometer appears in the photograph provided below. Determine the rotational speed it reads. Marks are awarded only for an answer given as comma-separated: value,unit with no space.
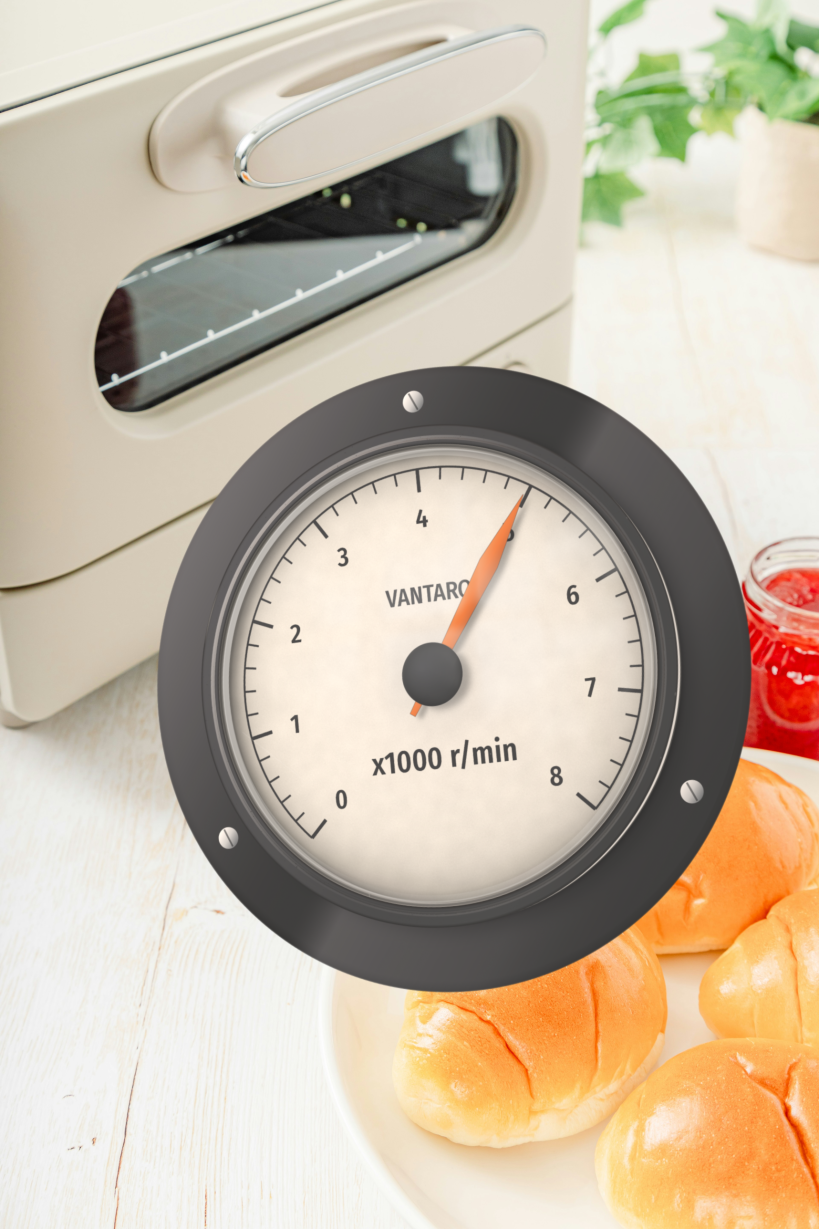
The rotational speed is 5000,rpm
